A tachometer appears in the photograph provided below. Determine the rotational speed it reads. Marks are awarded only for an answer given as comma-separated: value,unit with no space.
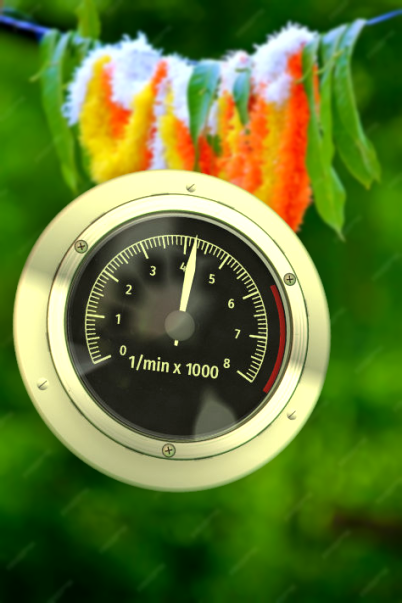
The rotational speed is 4200,rpm
